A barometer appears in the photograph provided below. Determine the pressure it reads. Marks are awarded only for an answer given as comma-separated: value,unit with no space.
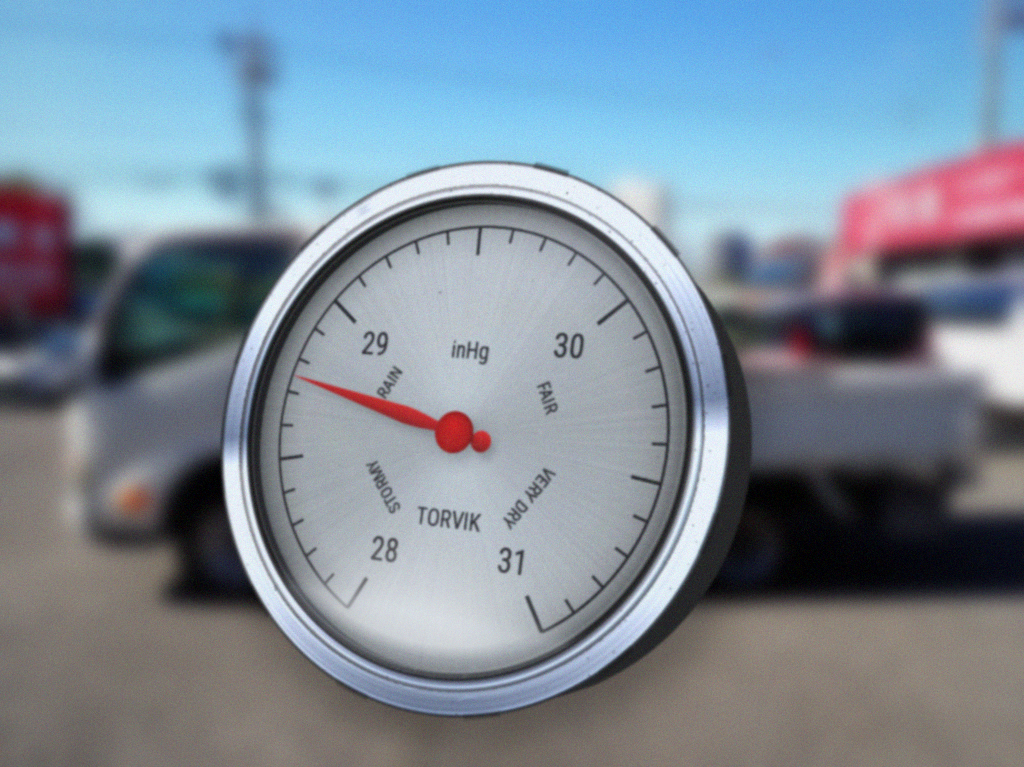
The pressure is 28.75,inHg
